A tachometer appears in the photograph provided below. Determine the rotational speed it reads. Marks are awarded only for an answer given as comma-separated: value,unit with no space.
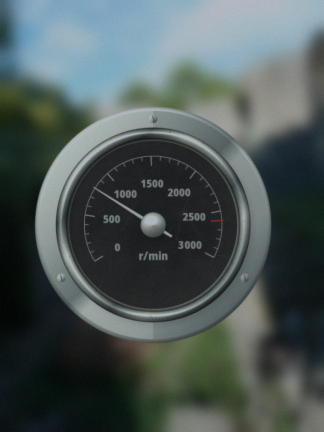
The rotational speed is 800,rpm
